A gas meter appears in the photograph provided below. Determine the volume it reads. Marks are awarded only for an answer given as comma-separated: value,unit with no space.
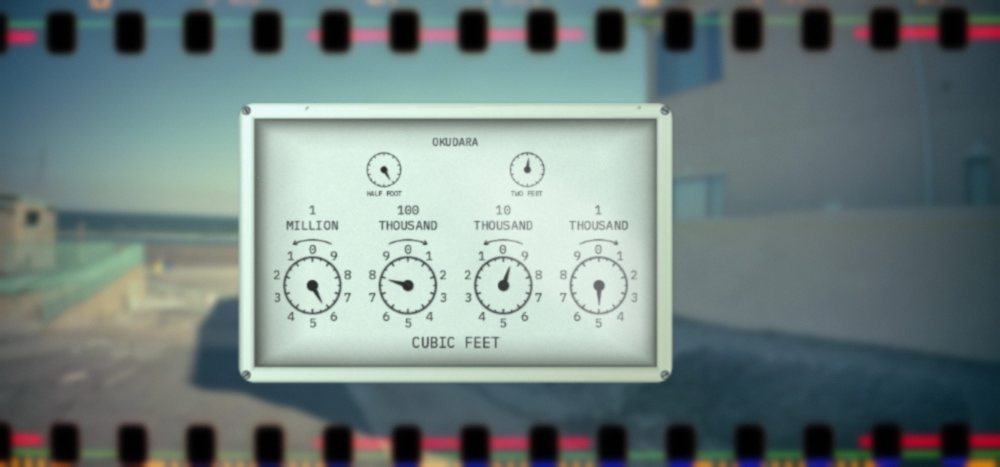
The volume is 579500,ft³
